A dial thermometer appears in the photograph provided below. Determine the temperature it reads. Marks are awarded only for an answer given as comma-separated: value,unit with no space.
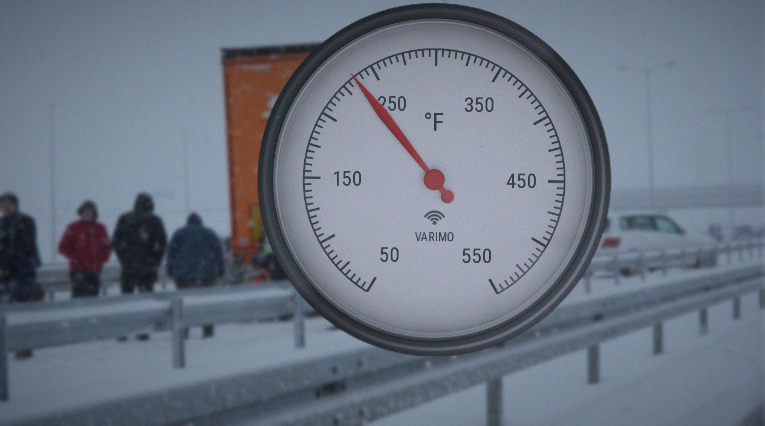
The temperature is 235,°F
